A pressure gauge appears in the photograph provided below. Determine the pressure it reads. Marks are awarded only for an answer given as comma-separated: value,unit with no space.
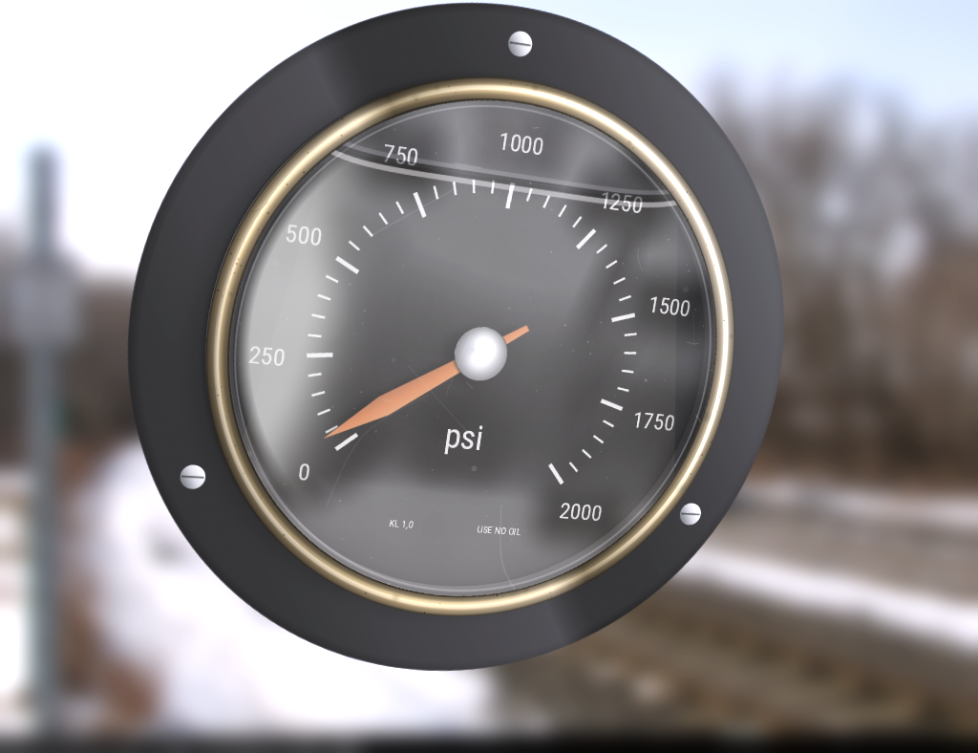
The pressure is 50,psi
